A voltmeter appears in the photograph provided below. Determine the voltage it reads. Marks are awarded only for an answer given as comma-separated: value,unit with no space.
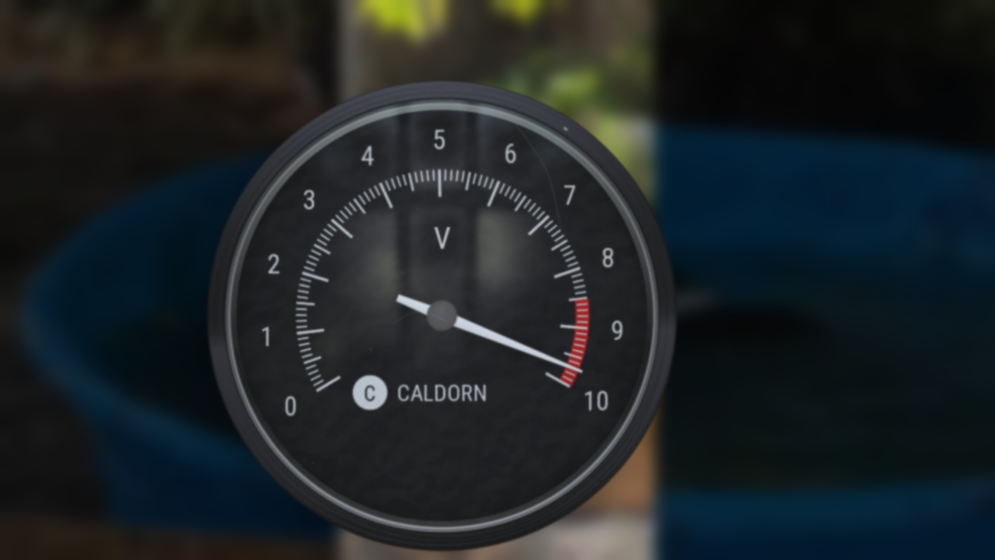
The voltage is 9.7,V
